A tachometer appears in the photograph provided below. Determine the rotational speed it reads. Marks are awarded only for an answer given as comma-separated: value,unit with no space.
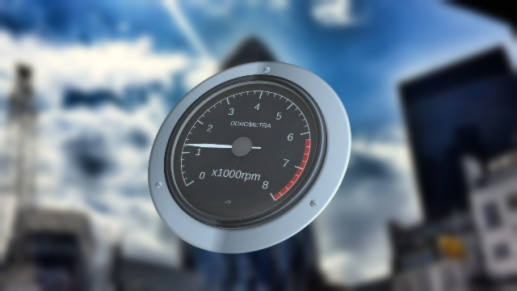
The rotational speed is 1200,rpm
